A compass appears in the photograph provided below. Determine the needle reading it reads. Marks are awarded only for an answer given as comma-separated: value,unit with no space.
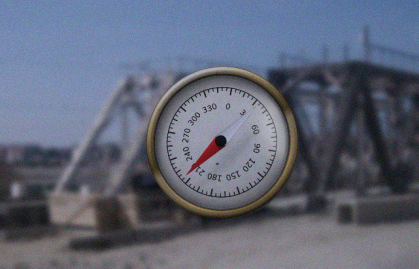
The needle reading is 215,°
